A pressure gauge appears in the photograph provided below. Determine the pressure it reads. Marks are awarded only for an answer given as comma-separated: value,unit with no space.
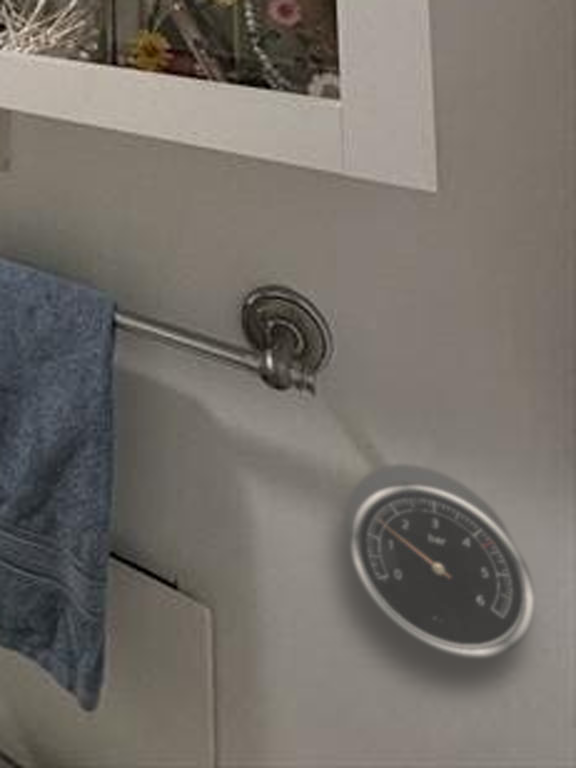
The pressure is 1.5,bar
